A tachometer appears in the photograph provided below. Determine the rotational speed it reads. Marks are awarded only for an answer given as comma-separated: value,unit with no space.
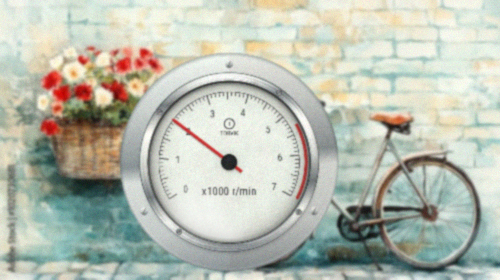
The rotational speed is 2000,rpm
